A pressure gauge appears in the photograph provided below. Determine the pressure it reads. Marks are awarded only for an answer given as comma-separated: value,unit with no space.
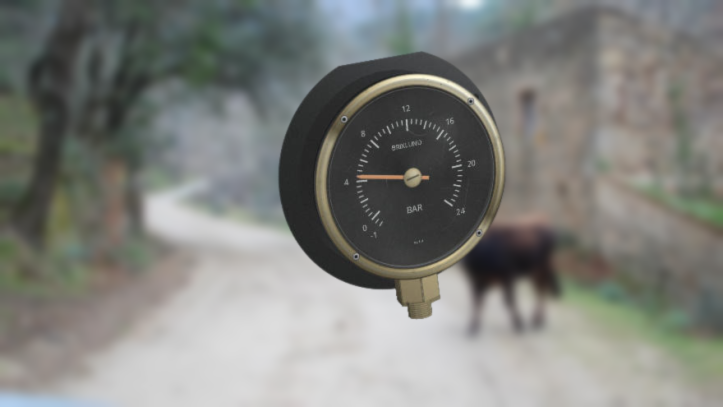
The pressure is 4.5,bar
